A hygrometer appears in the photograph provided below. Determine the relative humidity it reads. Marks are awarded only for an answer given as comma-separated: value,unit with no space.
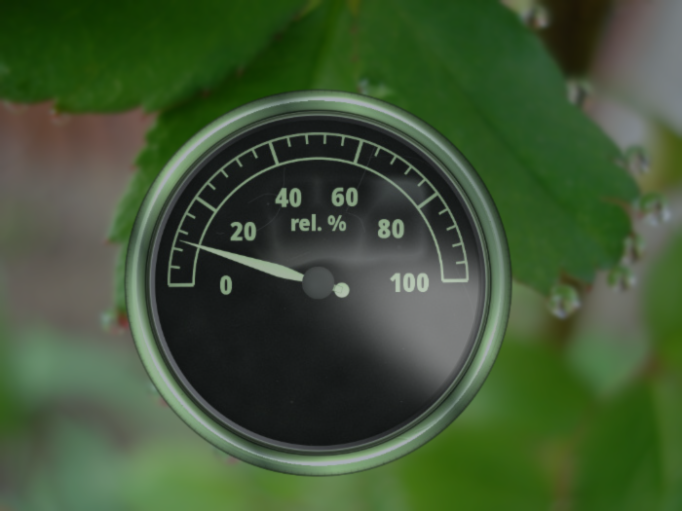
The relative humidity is 10,%
